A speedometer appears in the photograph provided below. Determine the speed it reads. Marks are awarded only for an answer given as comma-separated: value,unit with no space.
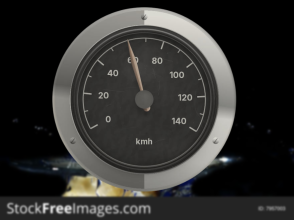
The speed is 60,km/h
